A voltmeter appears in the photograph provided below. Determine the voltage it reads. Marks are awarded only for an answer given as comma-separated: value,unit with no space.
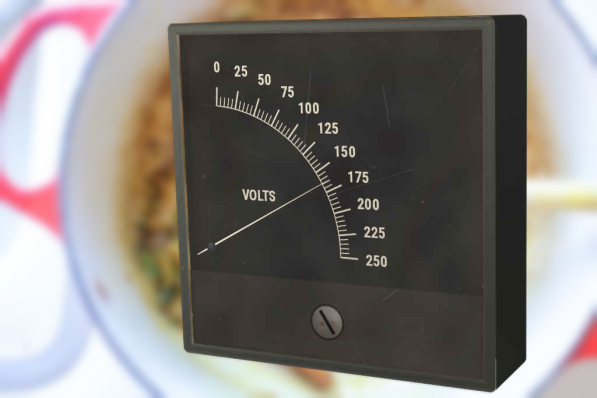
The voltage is 165,V
